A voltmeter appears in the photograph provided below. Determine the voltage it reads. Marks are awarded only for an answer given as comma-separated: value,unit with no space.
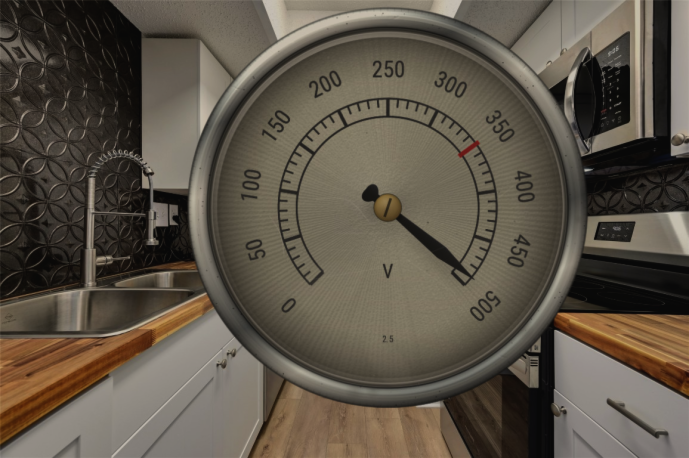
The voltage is 490,V
